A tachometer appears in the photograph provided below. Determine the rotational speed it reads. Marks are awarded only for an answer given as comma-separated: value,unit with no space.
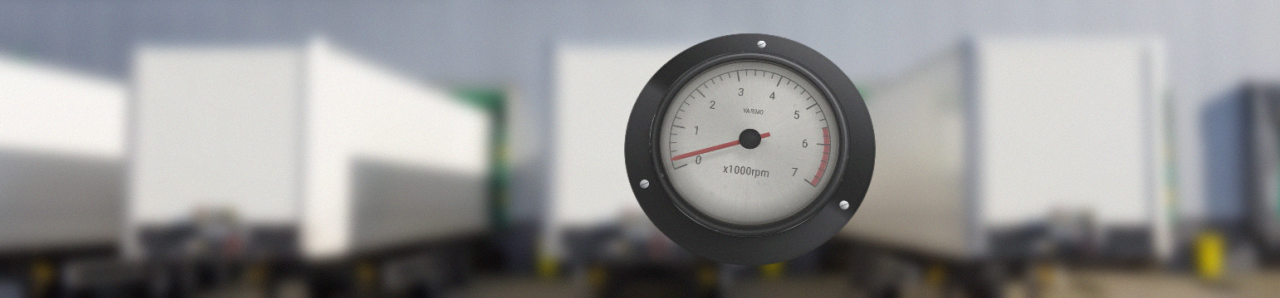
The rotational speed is 200,rpm
